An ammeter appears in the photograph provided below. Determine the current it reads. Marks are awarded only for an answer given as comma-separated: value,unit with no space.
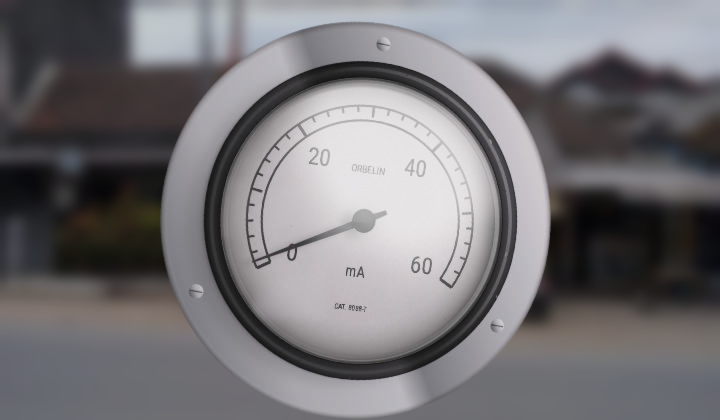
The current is 1,mA
